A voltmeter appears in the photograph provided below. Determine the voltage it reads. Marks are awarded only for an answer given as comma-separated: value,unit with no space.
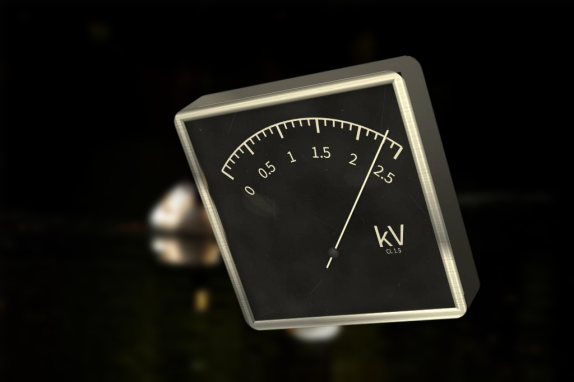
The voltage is 2.3,kV
